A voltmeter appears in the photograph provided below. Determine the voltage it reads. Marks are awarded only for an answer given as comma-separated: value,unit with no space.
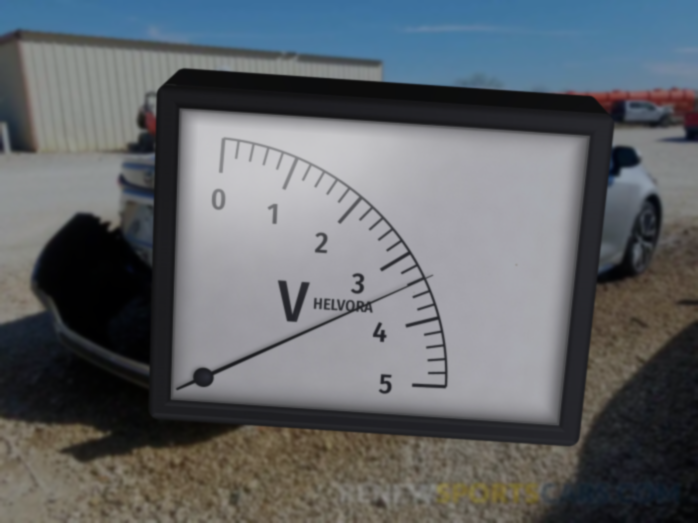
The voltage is 3.4,V
